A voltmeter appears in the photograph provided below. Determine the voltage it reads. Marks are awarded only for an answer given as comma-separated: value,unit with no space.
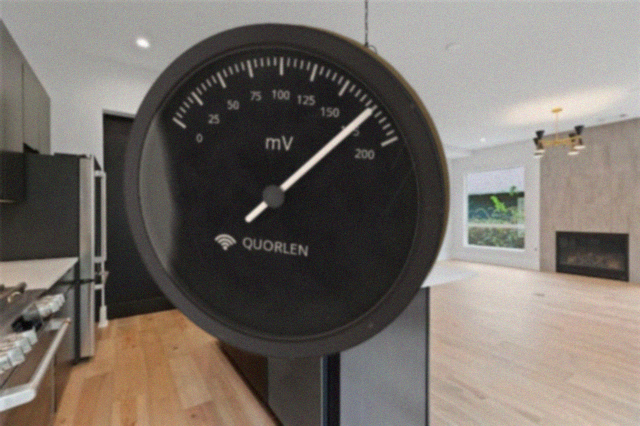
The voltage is 175,mV
